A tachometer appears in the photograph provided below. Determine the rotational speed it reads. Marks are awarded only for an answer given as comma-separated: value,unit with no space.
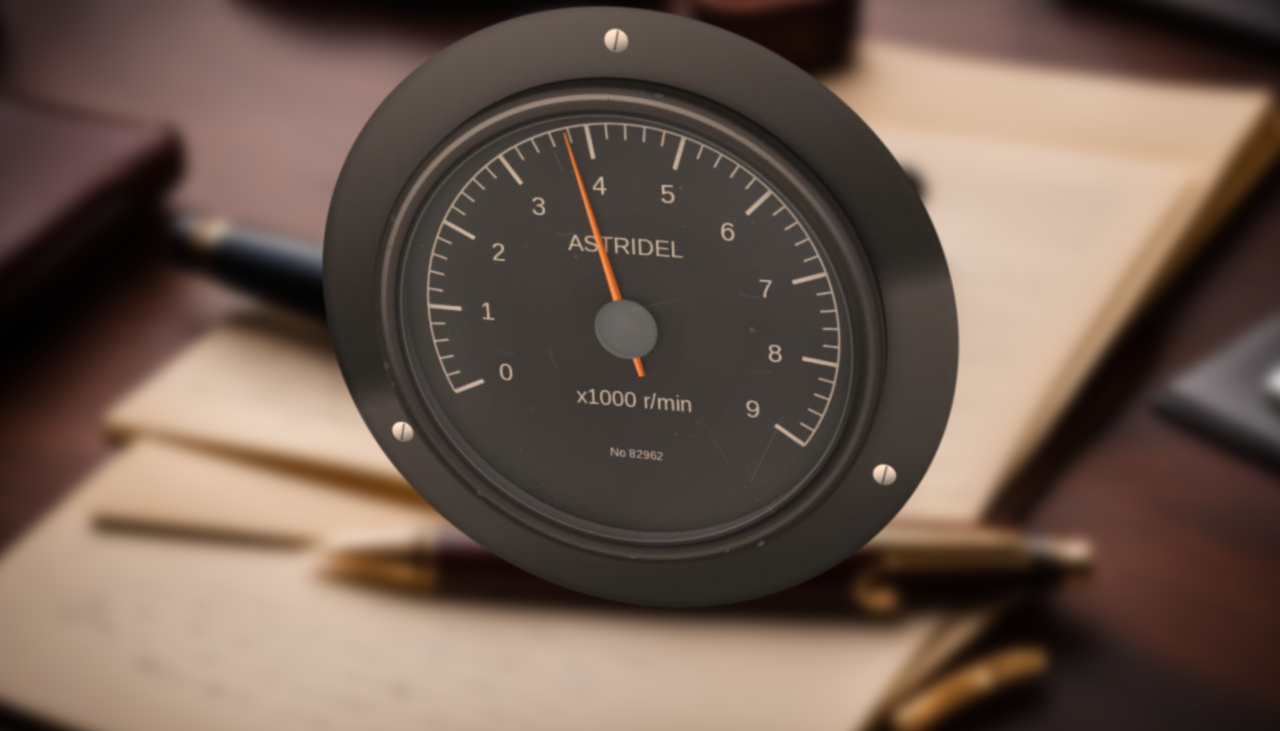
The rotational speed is 3800,rpm
